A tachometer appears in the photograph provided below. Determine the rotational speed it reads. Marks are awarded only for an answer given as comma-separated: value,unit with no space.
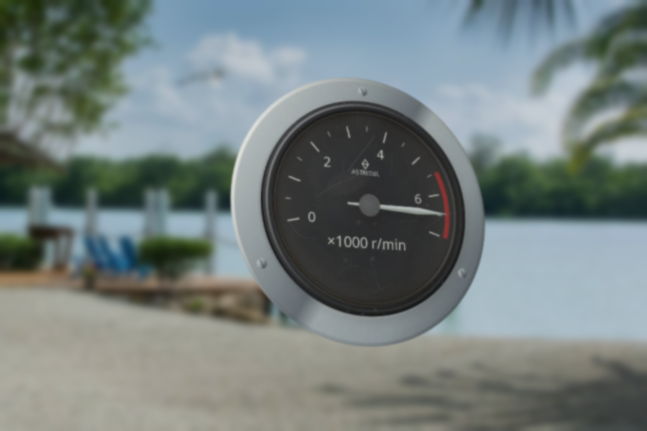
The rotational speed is 6500,rpm
